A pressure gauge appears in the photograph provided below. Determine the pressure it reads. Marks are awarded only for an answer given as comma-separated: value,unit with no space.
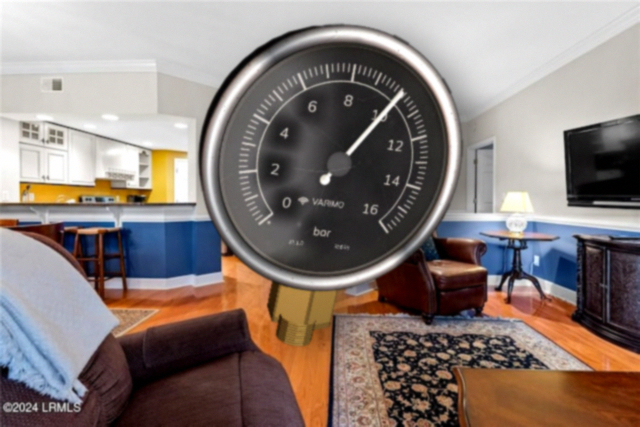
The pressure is 10,bar
